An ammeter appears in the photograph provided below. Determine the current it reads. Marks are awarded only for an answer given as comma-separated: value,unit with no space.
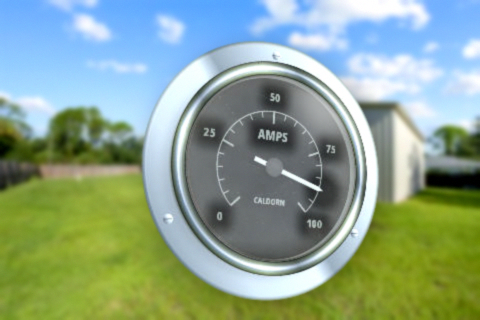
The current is 90,A
